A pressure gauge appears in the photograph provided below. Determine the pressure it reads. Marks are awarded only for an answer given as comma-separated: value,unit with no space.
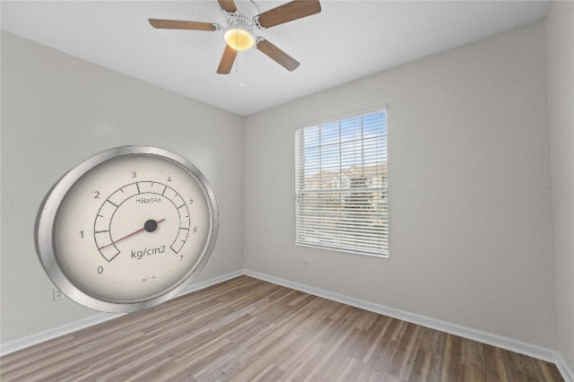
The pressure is 0.5,kg/cm²
